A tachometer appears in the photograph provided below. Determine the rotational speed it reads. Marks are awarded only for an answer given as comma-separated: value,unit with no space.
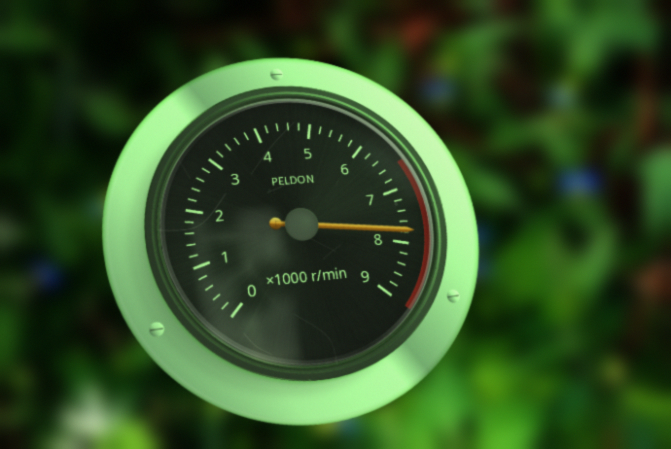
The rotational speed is 7800,rpm
